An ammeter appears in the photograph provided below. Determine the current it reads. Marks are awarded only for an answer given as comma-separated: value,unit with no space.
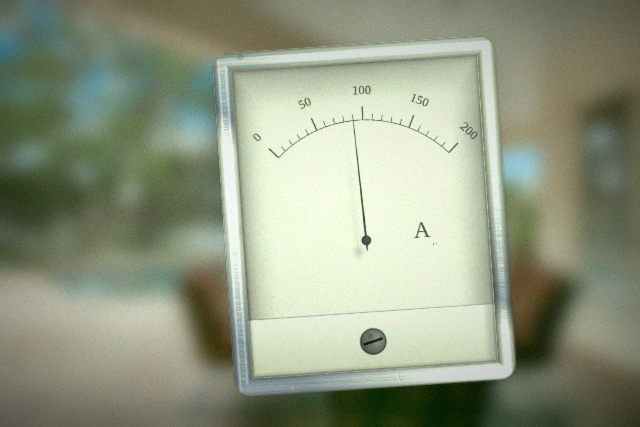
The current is 90,A
